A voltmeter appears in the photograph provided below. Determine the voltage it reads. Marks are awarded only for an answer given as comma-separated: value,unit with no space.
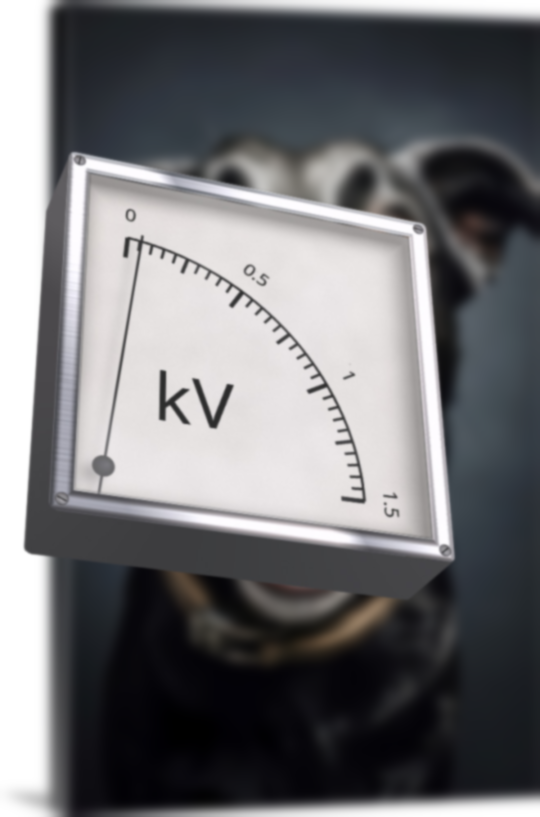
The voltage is 0.05,kV
